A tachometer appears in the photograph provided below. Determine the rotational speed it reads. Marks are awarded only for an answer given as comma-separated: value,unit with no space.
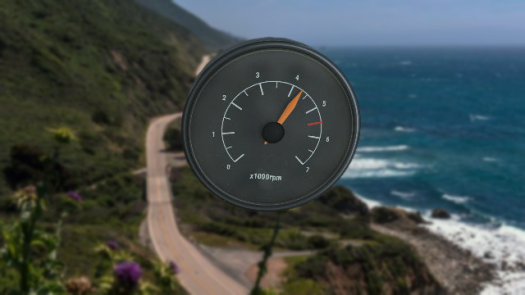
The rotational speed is 4250,rpm
